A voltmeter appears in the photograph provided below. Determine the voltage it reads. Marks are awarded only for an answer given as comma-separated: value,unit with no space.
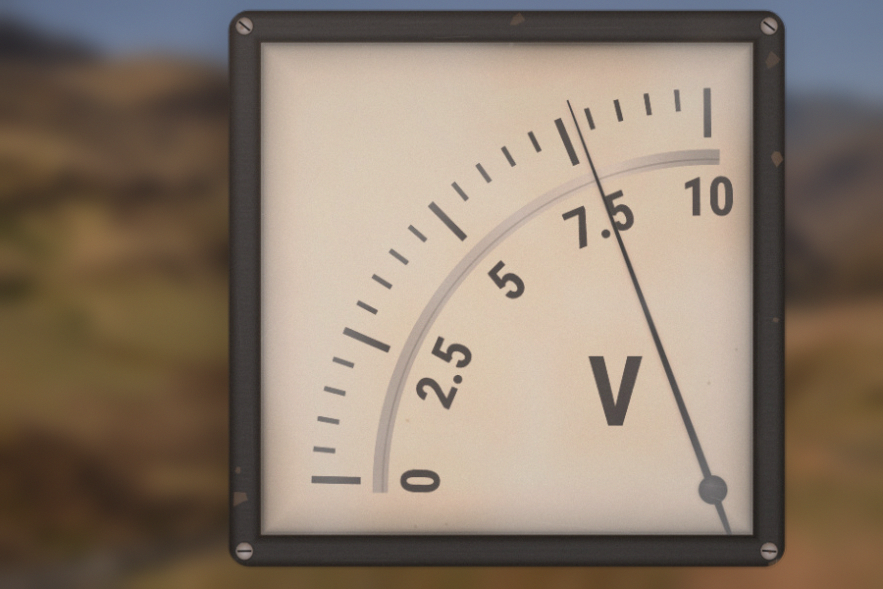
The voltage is 7.75,V
